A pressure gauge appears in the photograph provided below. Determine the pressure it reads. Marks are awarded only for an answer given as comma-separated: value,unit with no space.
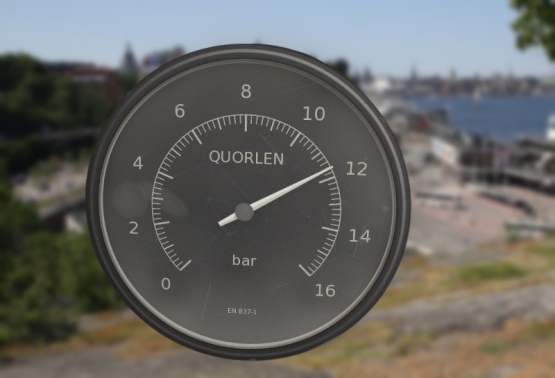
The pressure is 11.6,bar
